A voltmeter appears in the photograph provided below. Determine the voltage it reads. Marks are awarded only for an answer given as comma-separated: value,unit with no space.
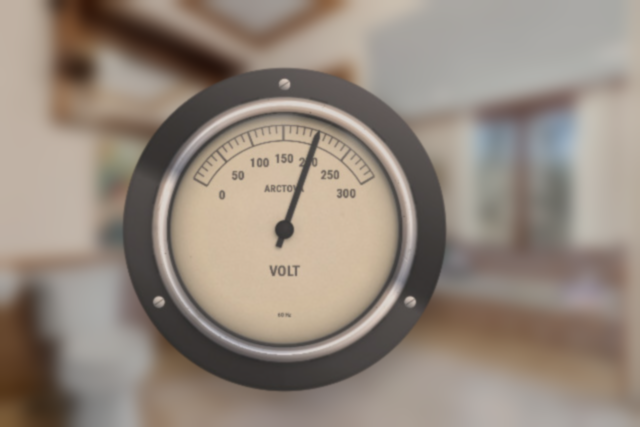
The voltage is 200,V
